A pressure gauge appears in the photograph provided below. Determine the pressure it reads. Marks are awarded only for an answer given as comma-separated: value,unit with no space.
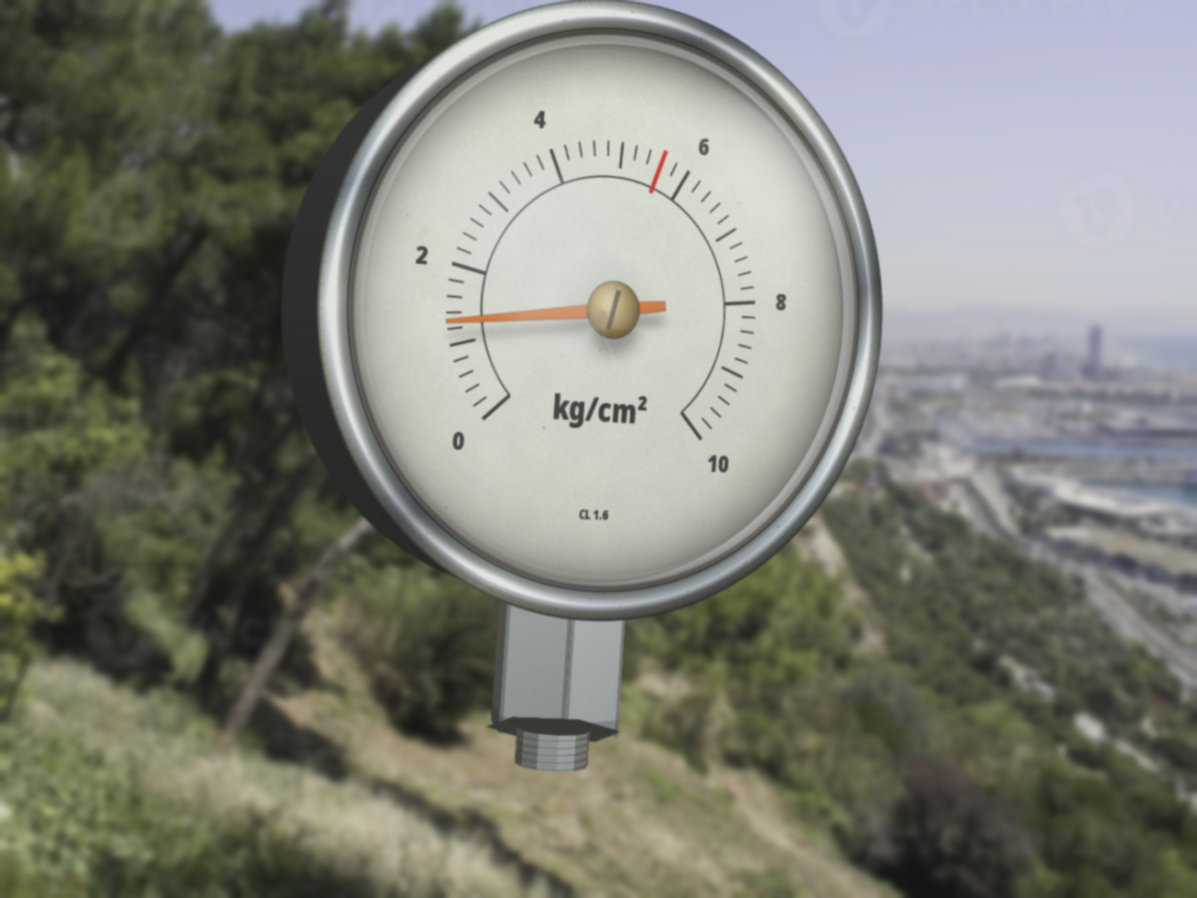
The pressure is 1.3,kg/cm²
